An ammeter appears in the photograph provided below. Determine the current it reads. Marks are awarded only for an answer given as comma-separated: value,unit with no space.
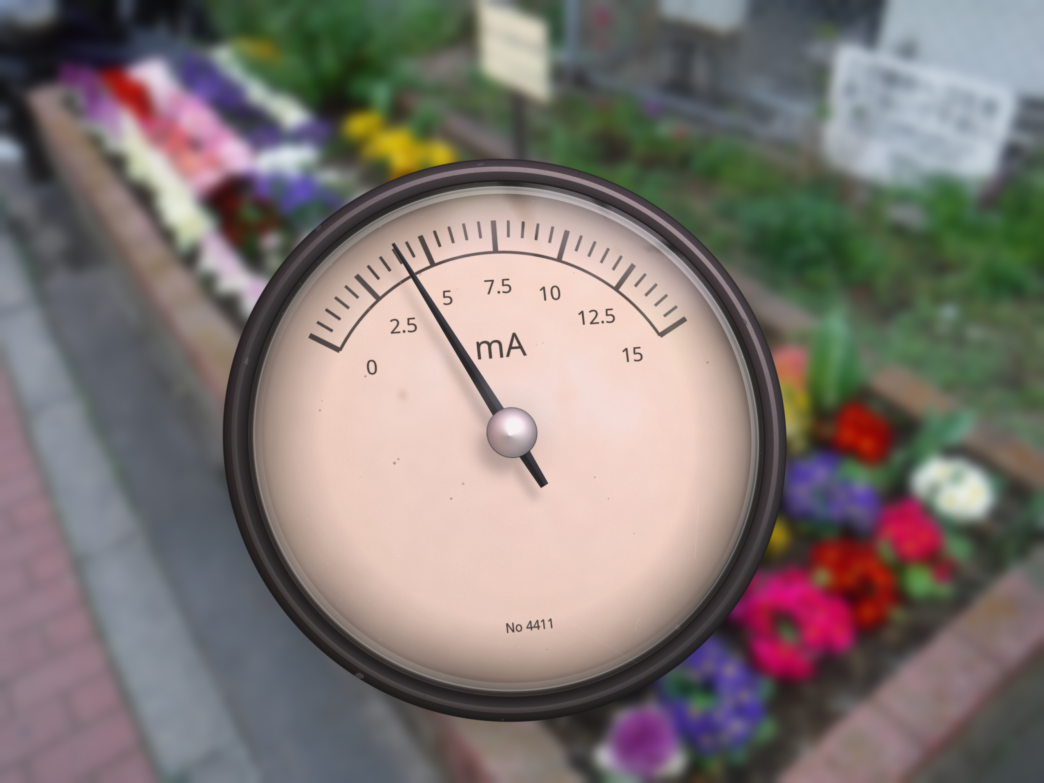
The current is 4,mA
